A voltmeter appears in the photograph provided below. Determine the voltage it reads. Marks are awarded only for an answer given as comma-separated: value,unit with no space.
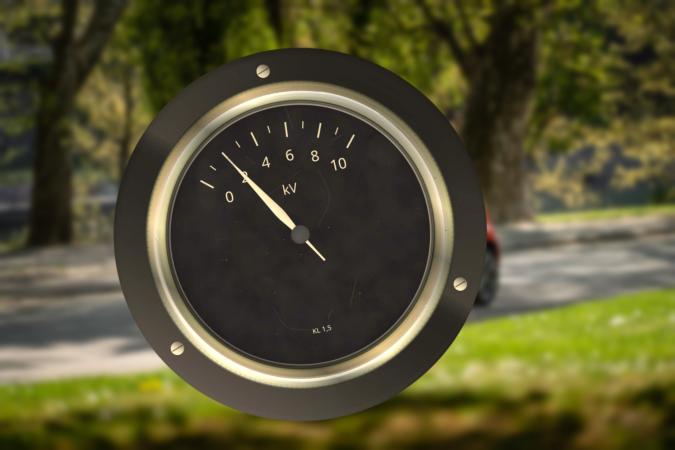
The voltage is 2,kV
